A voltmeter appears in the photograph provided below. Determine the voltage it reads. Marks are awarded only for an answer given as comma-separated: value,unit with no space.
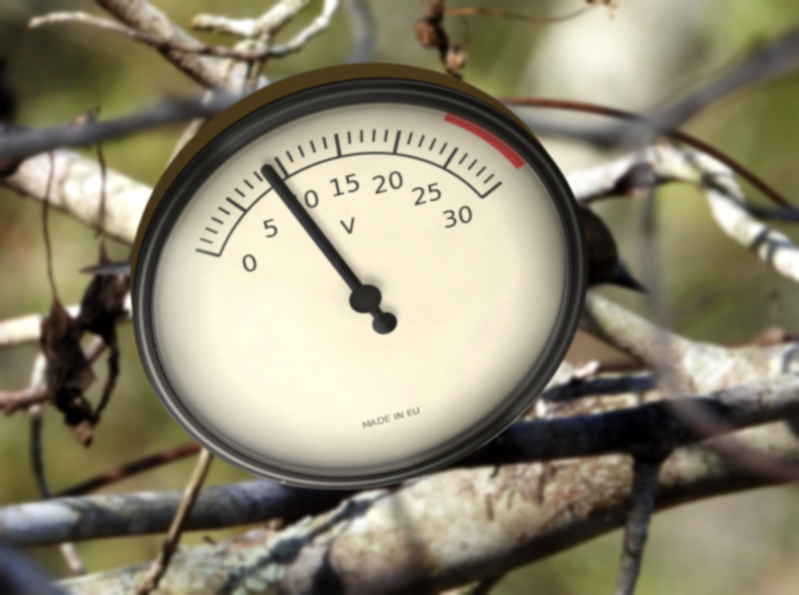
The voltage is 9,V
